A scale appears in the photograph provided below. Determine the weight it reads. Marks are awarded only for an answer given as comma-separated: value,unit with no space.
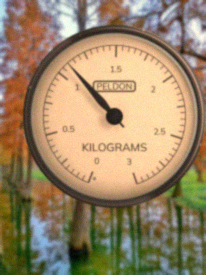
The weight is 1.1,kg
